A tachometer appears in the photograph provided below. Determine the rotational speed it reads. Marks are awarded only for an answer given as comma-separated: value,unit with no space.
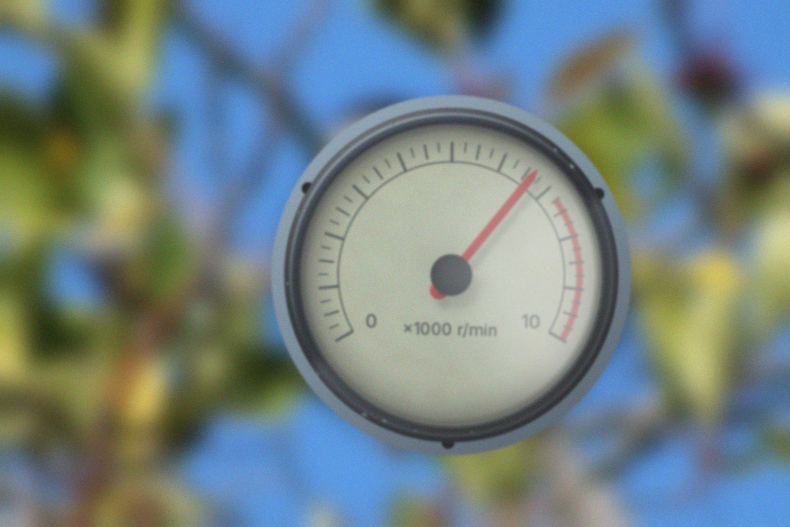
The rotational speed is 6625,rpm
